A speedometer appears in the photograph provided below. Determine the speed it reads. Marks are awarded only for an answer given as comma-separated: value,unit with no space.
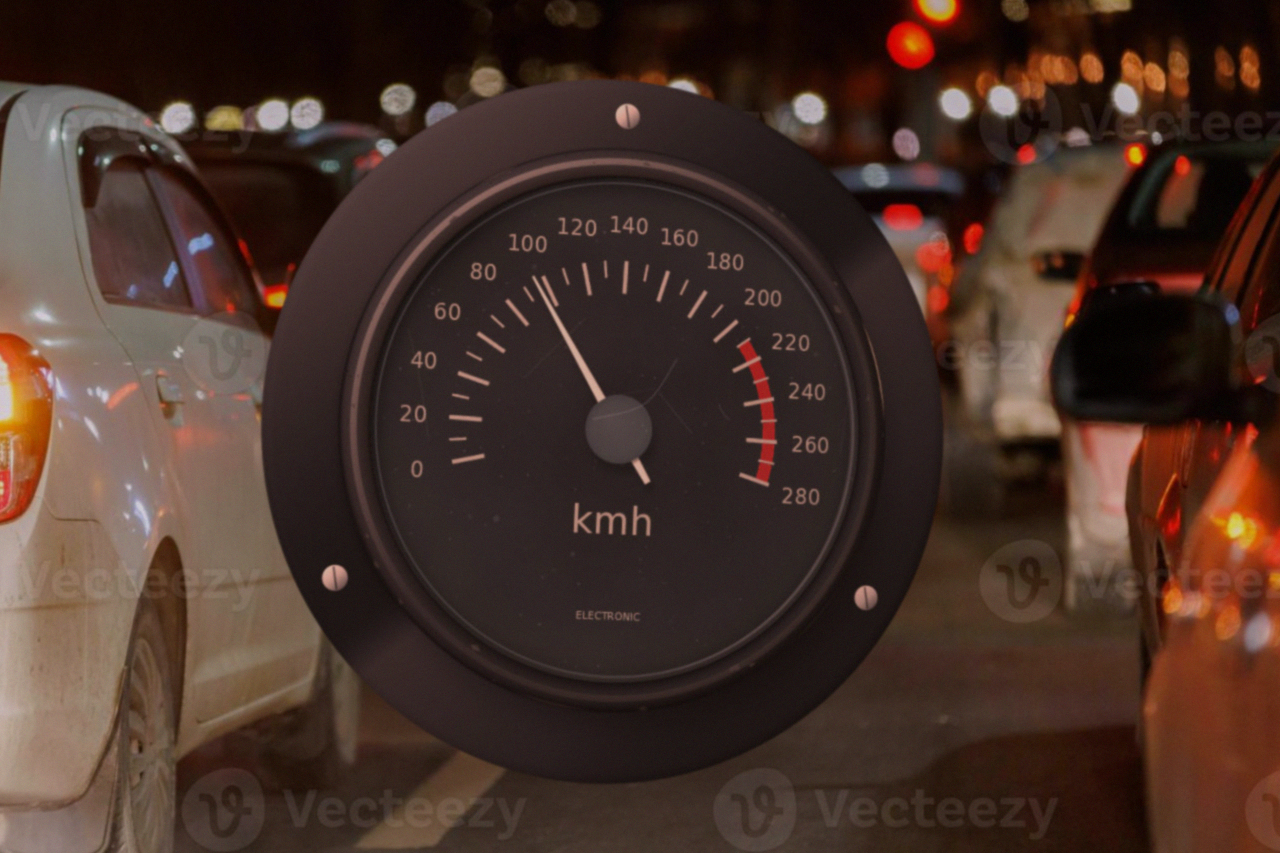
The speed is 95,km/h
